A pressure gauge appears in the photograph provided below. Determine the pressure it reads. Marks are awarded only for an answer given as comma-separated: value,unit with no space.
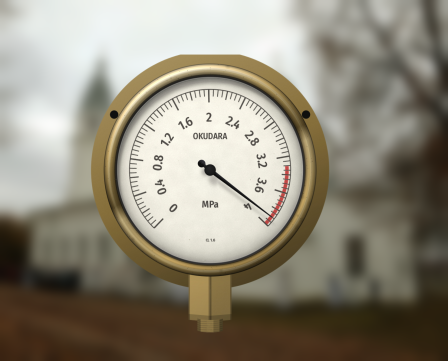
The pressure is 3.9,MPa
